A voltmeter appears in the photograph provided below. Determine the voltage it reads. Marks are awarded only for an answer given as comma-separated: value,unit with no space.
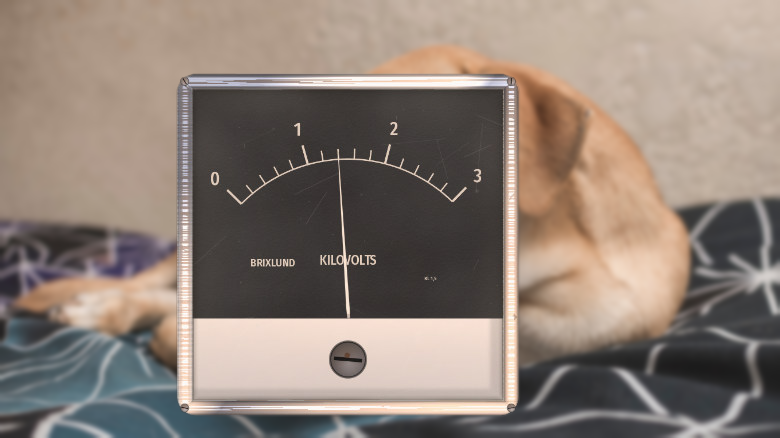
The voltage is 1.4,kV
